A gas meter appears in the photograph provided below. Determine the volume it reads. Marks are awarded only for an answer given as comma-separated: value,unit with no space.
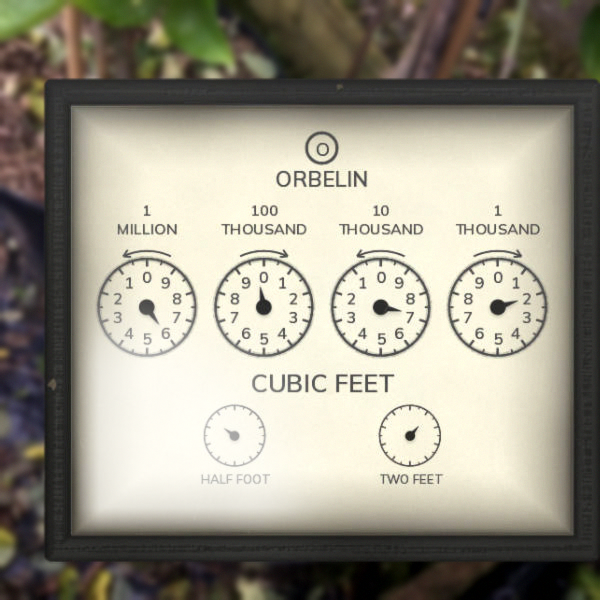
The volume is 597200,ft³
